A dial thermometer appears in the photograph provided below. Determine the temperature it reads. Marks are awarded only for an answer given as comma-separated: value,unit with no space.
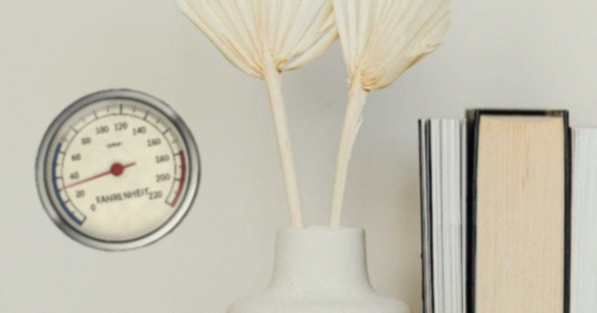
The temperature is 30,°F
